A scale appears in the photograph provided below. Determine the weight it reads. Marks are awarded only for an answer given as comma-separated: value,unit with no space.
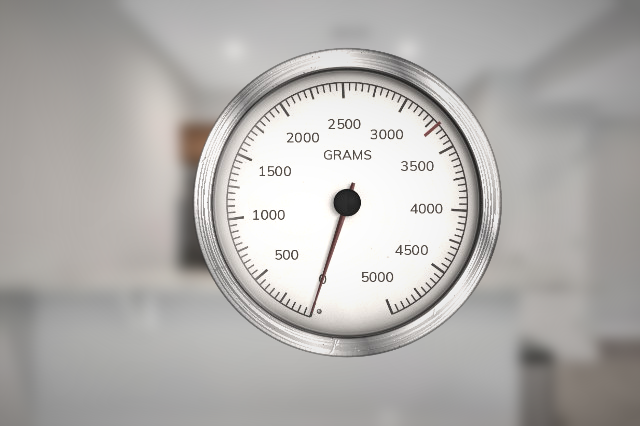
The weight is 0,g
